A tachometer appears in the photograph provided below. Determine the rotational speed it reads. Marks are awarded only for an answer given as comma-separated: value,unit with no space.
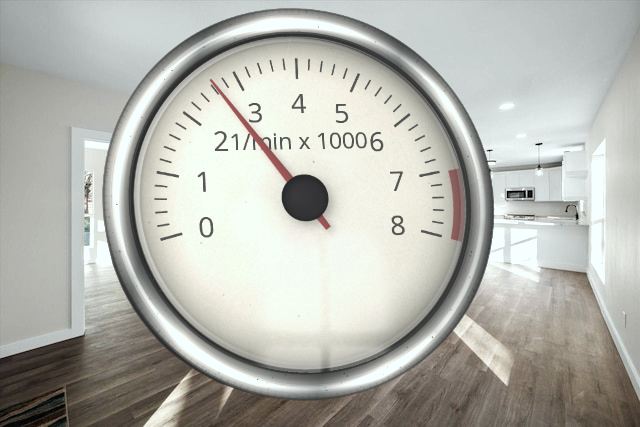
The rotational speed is 2600,rpm
